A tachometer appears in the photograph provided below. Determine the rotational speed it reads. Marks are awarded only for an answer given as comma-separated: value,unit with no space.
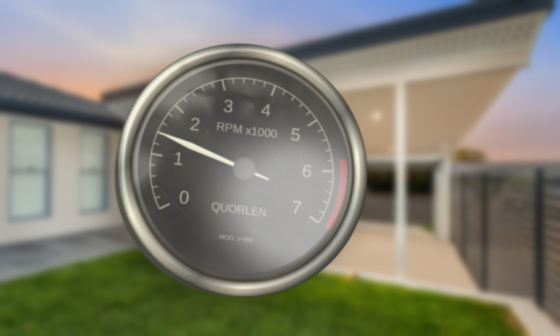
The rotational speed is 1400,rpm
